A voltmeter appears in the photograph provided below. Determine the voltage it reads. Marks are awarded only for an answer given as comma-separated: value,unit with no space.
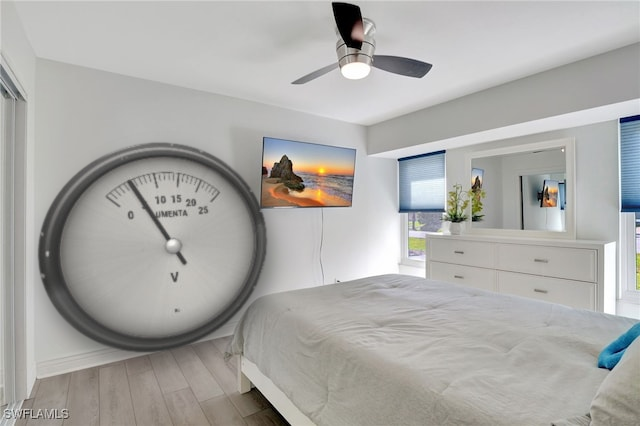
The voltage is 5,V
